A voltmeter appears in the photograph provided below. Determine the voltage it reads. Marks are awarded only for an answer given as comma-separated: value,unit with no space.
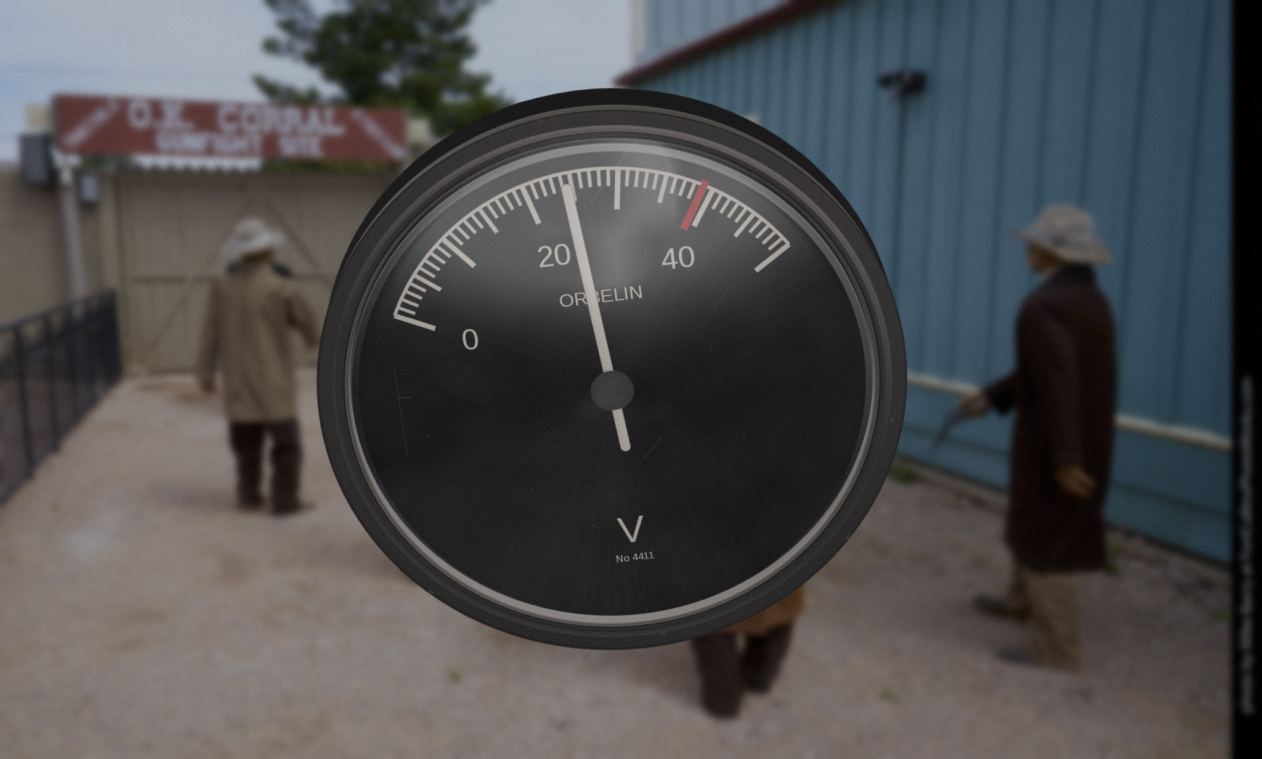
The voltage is 24.5,V
